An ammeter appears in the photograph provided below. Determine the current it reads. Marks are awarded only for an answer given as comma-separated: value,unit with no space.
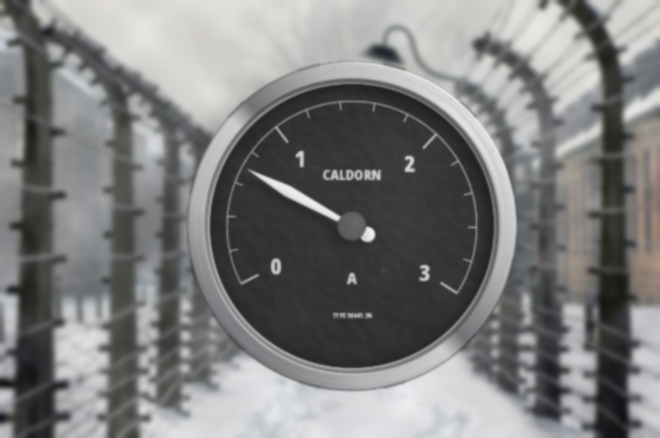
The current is 0.7,A
